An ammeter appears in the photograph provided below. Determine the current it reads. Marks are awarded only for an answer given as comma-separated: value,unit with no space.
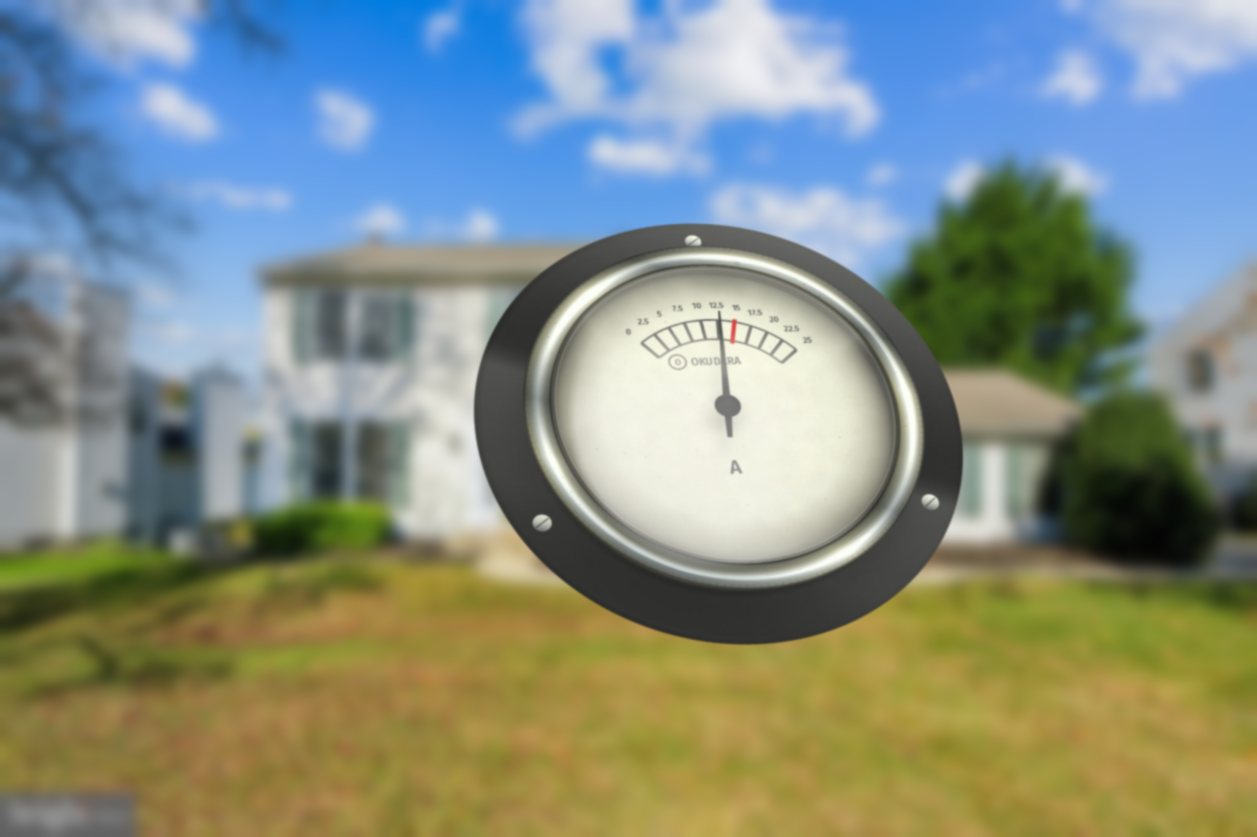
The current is 12.5,A
